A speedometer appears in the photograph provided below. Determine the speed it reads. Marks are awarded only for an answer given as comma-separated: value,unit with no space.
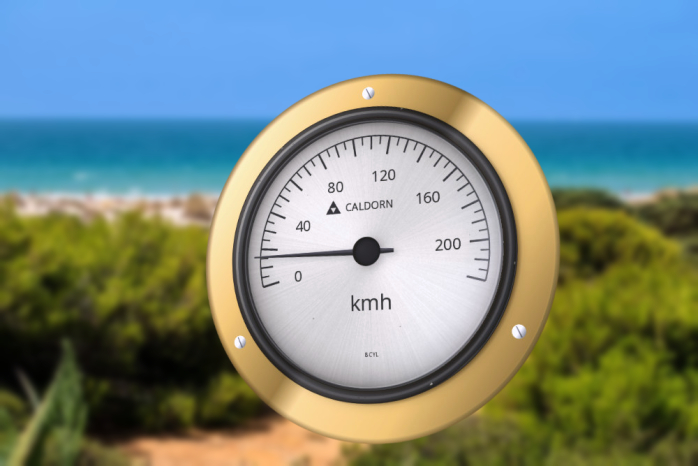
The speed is 15,km/h
